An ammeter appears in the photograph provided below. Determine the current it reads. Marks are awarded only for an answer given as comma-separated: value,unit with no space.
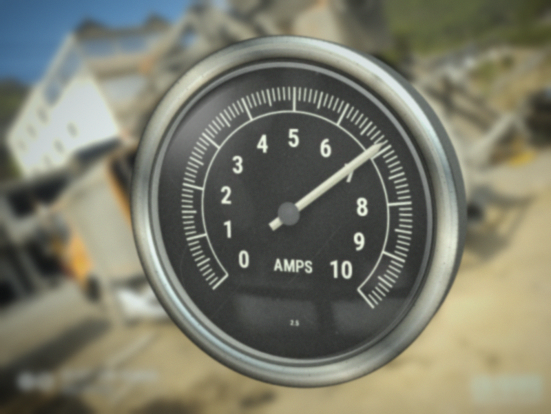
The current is 6.9,A
